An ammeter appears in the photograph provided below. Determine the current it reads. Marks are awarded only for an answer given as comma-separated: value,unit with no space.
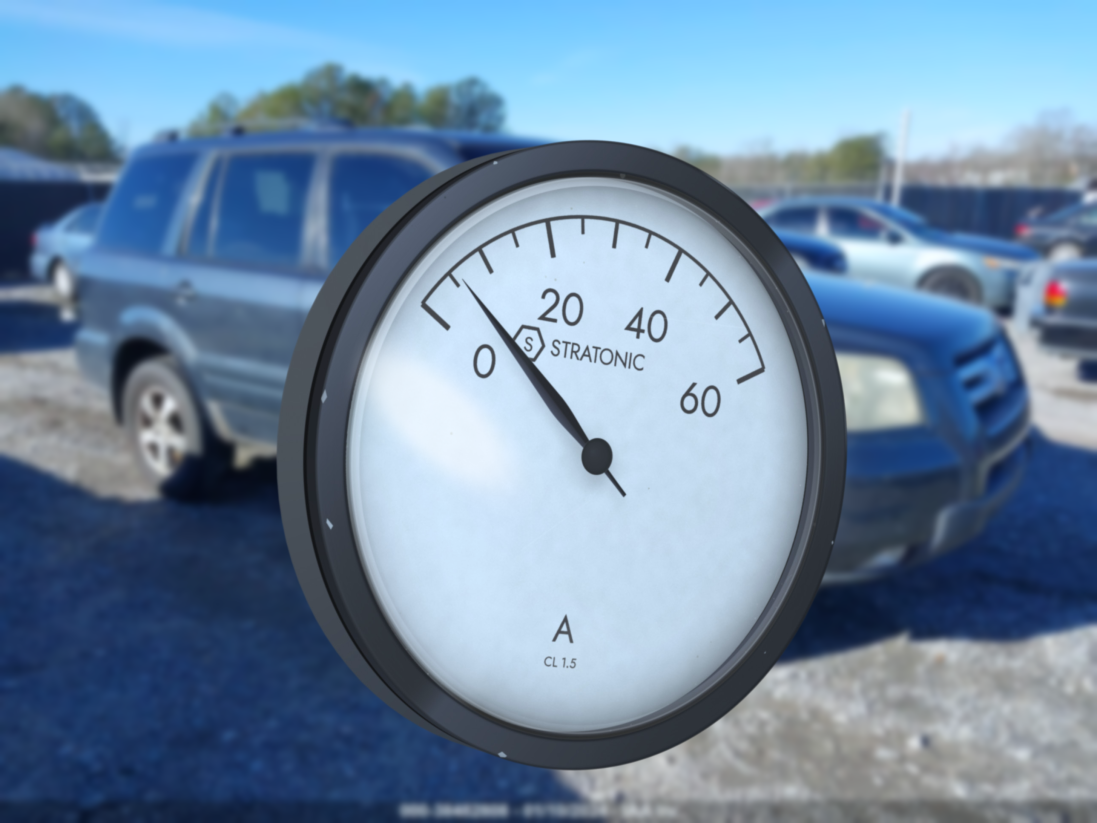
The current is 5,A
